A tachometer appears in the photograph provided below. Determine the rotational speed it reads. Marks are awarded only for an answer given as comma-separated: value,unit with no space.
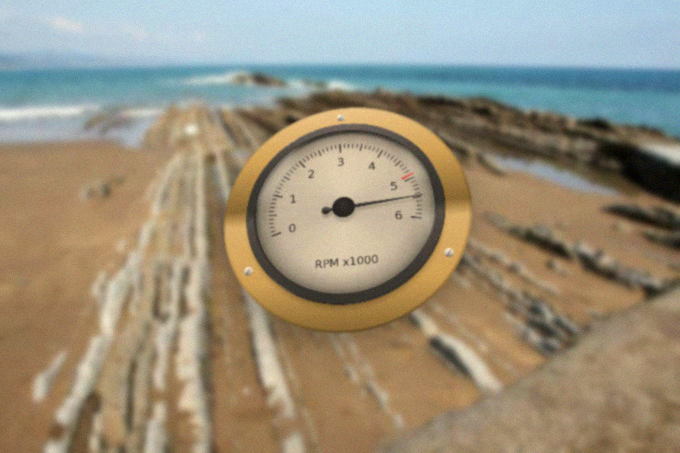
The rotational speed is 5500,rpm
